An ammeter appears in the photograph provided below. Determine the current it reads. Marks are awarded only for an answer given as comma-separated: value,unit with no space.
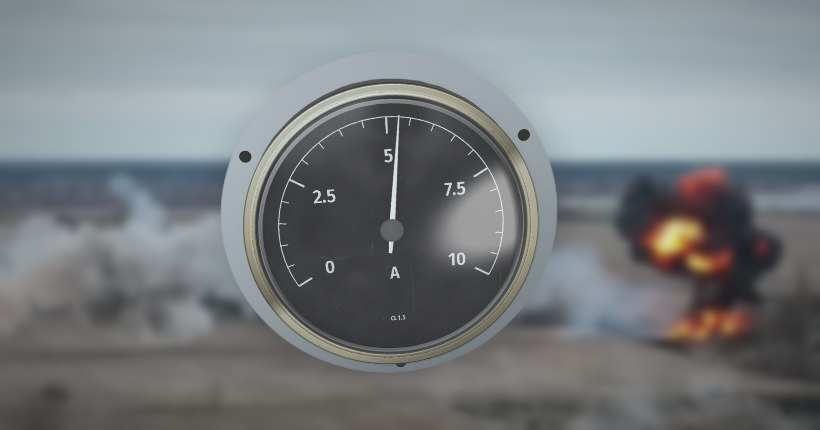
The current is 5.25,A
